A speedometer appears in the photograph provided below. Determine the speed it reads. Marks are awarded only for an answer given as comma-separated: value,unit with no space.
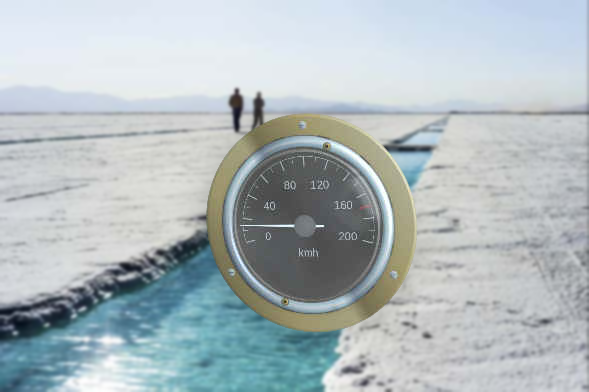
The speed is 15,km/h
